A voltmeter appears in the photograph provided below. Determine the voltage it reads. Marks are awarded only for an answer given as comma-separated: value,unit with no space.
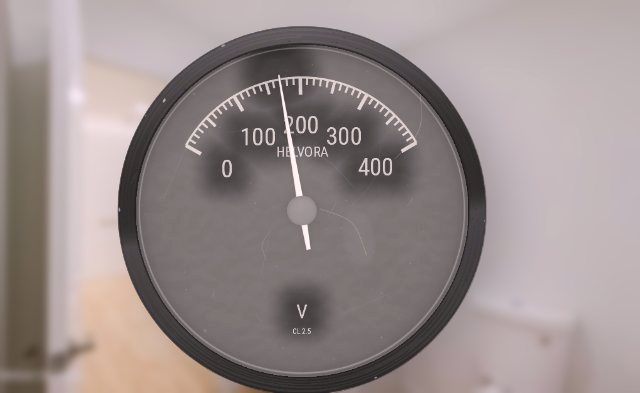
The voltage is 170,V
